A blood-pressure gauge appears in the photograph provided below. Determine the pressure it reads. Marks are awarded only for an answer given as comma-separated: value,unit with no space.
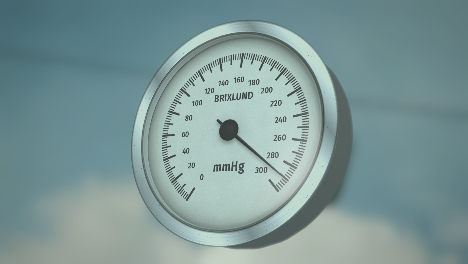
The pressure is 290,mmHg
